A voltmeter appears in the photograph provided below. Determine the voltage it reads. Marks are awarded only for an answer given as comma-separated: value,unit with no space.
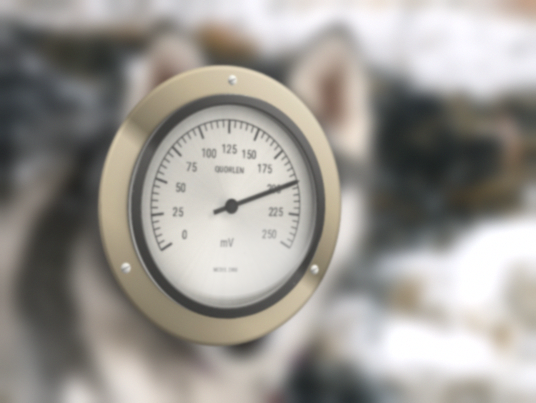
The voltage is 200,mV
